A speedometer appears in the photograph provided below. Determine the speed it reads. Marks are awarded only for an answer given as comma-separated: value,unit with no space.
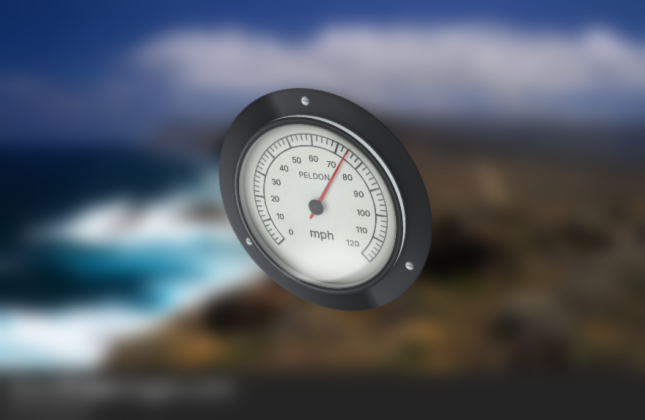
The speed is 74,mph
